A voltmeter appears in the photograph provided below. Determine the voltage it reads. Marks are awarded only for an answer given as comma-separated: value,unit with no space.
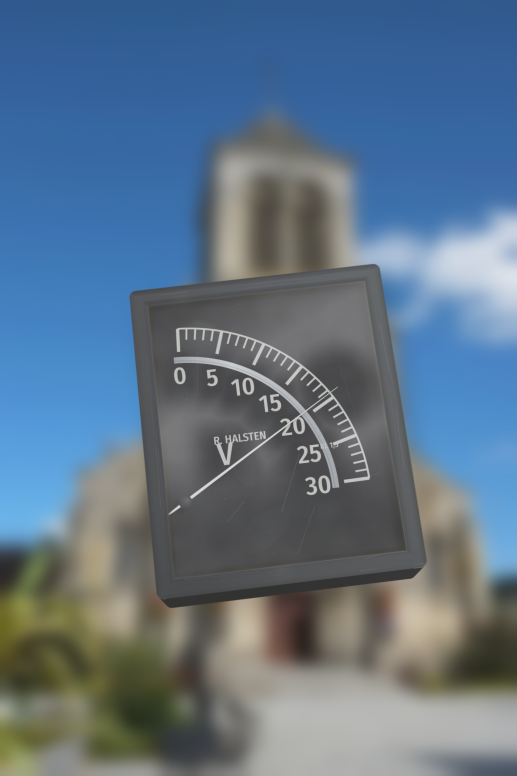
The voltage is 19.5,V
